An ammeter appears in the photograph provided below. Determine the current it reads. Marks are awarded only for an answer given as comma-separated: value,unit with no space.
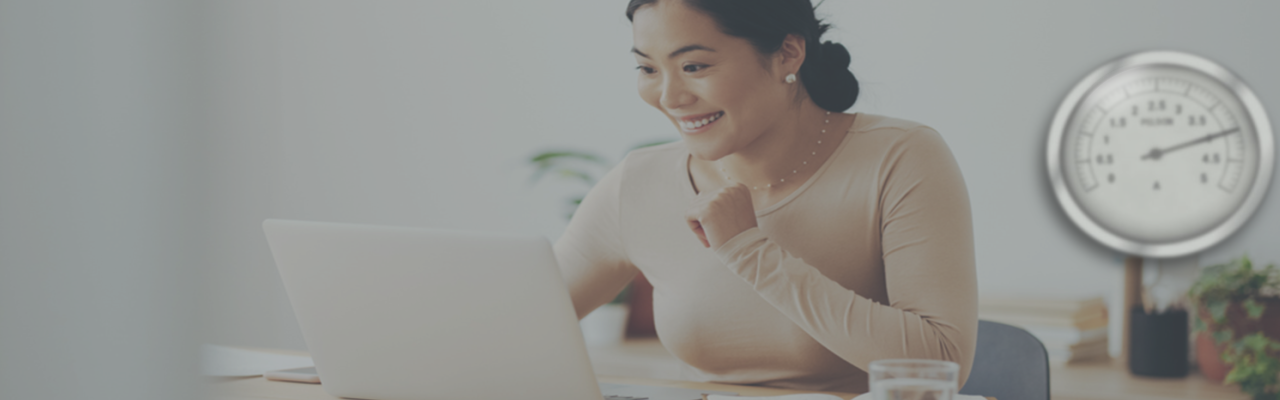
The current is 4,A
